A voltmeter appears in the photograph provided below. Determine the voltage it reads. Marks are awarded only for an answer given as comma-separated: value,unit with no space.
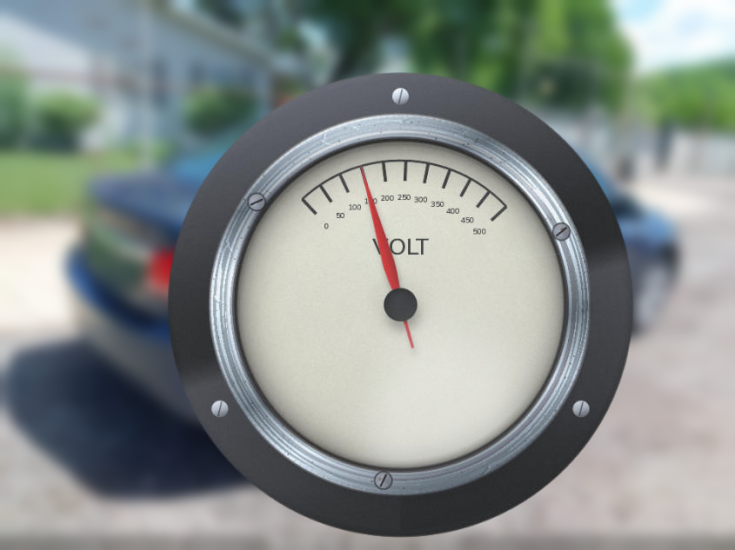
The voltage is 150,V
